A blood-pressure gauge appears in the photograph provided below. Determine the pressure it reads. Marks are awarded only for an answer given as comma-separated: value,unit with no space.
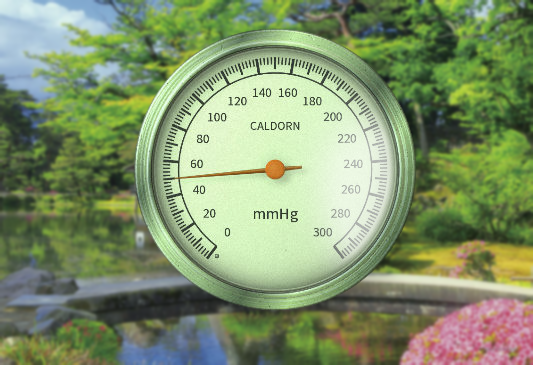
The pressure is 50,mmHg
